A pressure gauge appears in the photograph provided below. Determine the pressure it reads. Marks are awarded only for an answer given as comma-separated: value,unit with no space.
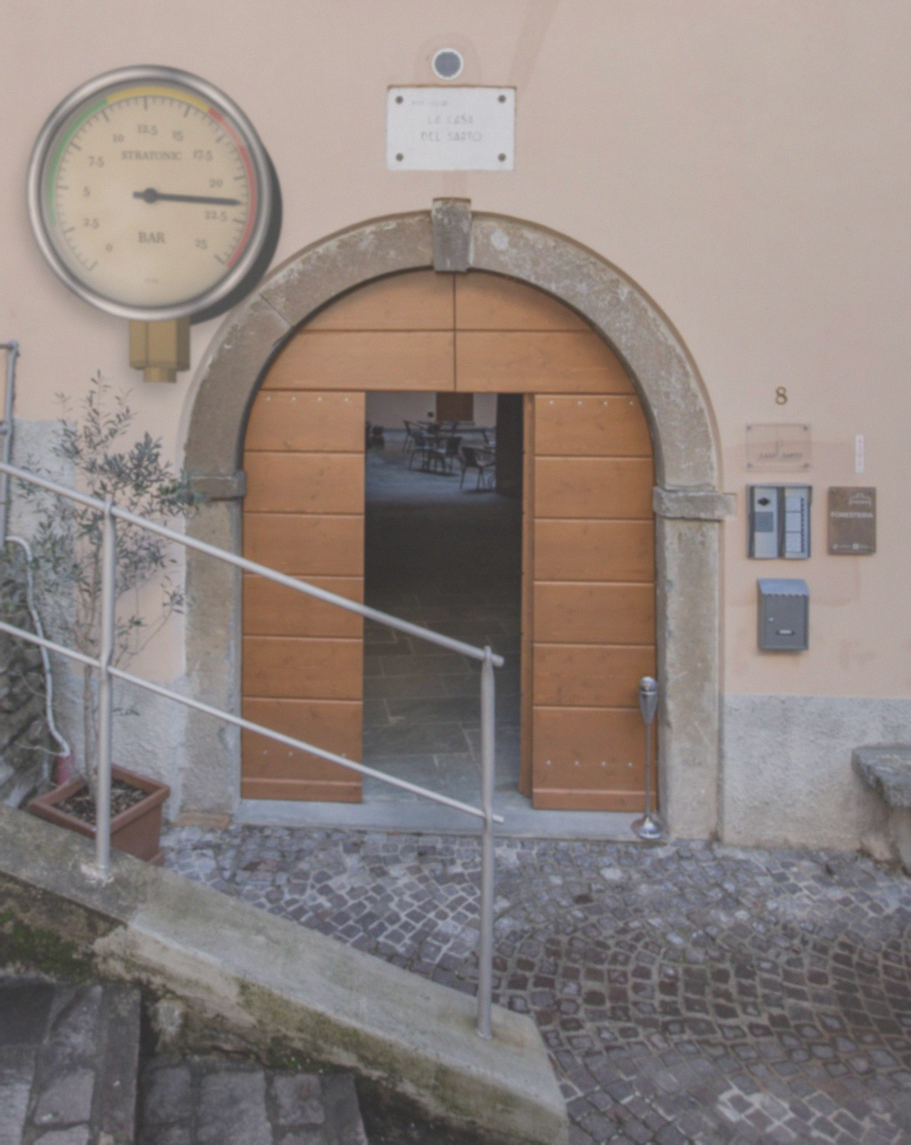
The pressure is 21.5,bar
